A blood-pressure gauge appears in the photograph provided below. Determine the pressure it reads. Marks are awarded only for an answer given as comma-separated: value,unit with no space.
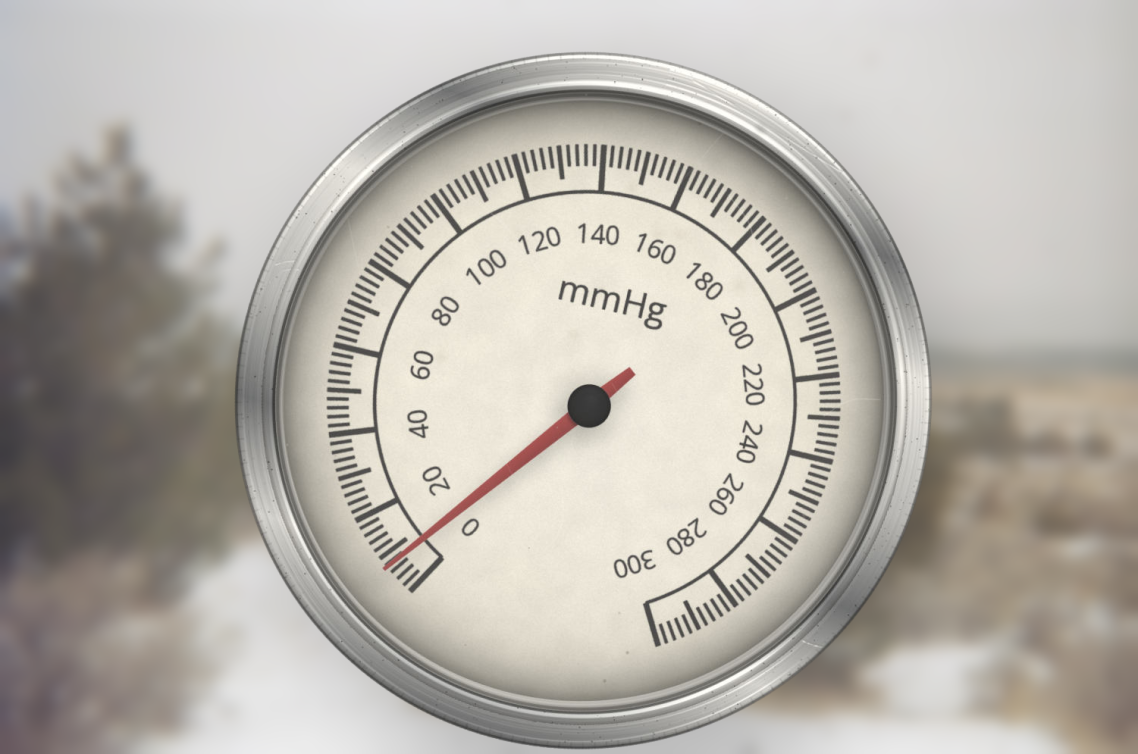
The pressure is 8,mmHg
